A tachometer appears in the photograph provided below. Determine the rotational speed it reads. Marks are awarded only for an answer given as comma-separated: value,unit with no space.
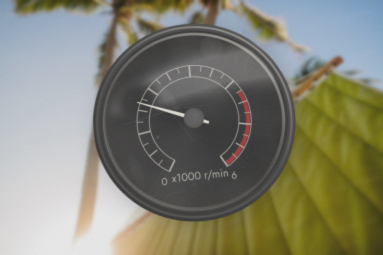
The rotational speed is 1625,rpm
